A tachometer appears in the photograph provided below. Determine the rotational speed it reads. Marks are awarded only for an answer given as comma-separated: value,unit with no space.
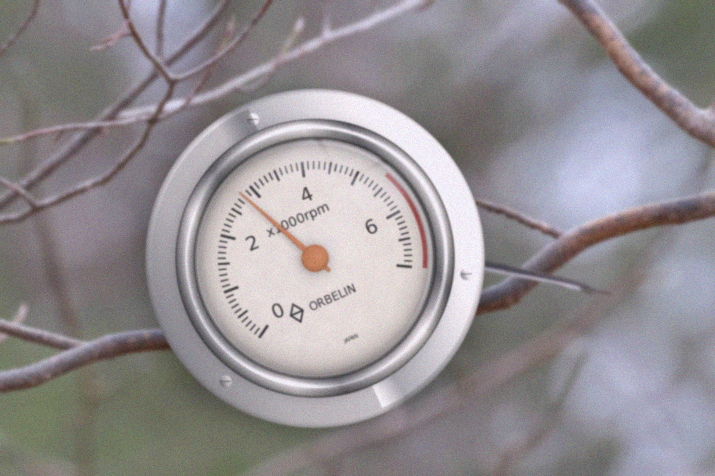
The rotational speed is 2800,rpm
